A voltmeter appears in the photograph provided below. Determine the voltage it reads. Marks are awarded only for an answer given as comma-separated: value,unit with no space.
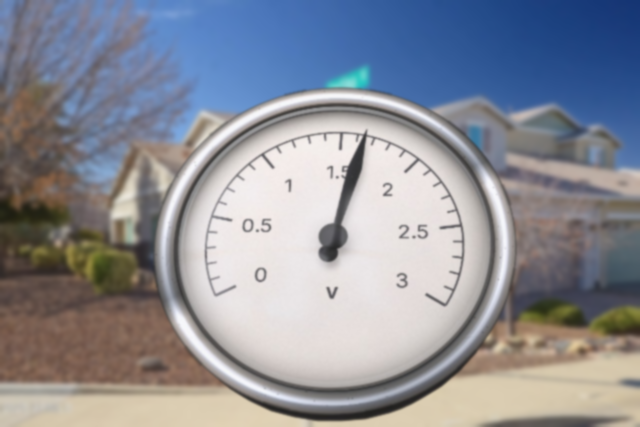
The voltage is 1.65,V
